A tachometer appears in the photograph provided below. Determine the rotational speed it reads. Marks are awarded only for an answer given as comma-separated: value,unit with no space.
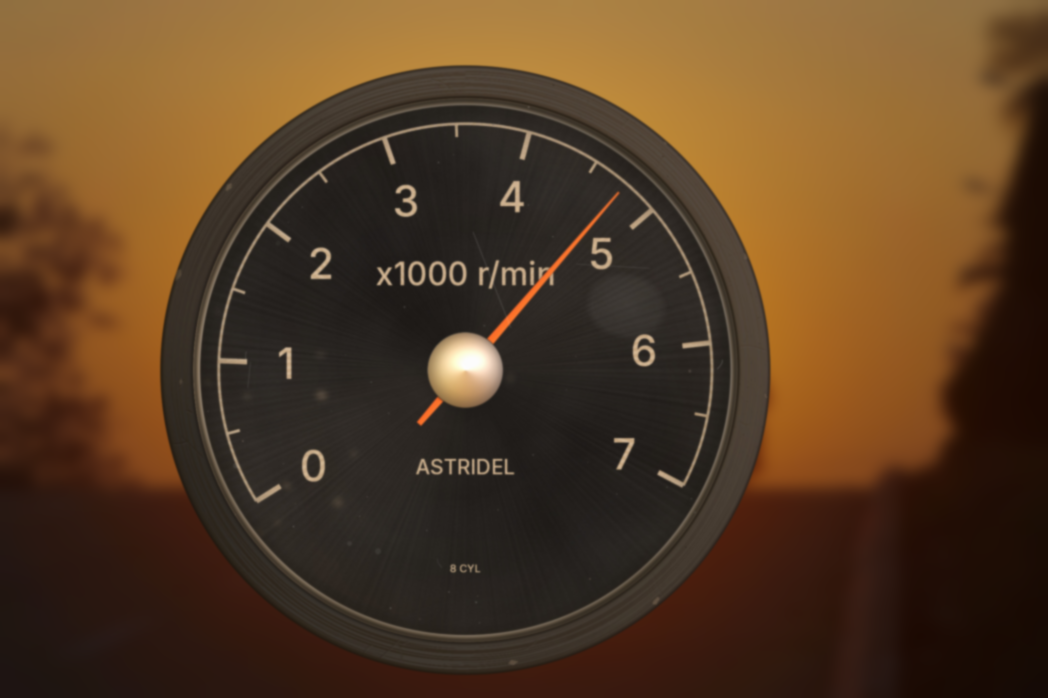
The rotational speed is 4750,rpm
